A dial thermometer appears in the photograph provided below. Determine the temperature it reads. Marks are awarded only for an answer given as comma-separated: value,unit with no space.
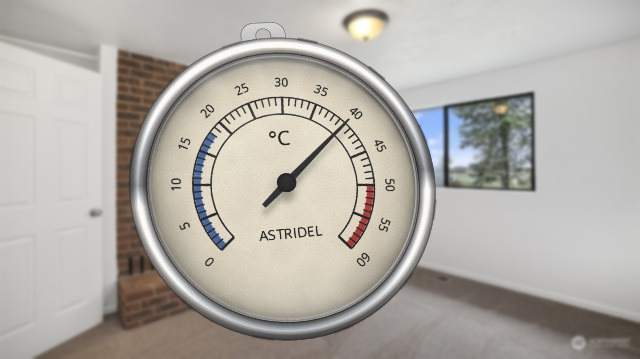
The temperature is 40,°C
